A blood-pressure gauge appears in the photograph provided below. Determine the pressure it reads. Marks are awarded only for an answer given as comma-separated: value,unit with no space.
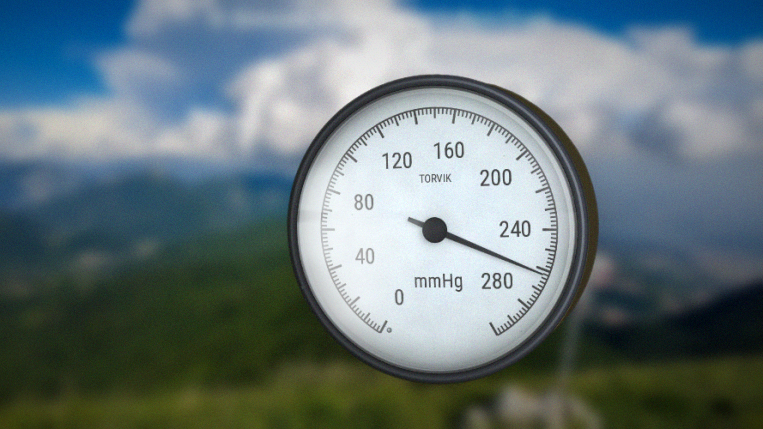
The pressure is 262,mmHg
